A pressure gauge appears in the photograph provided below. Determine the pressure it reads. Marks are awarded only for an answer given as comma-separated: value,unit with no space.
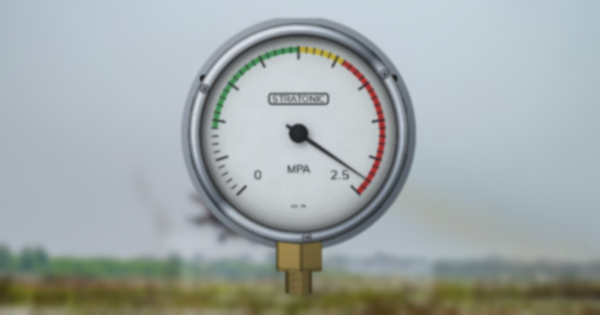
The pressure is 2.4,MPa
